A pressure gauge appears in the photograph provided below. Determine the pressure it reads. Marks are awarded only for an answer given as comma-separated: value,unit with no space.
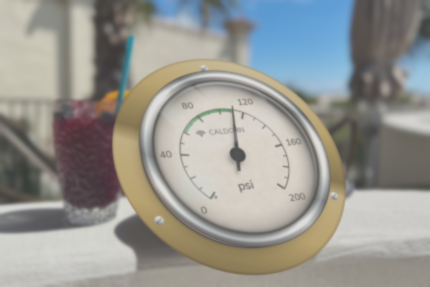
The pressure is 110,psi
